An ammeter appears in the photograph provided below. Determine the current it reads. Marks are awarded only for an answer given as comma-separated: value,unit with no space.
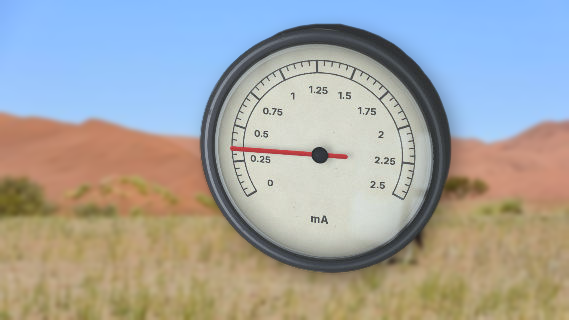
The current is 0.35,mA
